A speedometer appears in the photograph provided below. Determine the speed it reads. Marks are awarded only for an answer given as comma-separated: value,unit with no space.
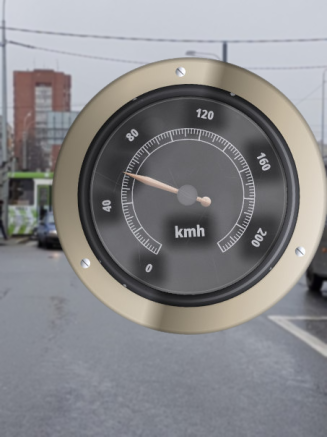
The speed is 60,km/h
